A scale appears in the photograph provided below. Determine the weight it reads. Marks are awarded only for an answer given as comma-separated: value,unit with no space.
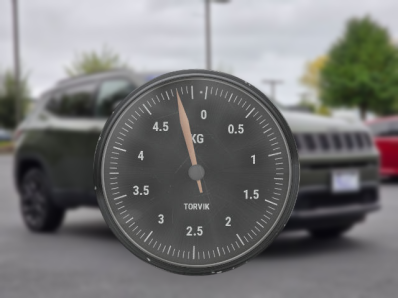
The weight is 4.85,kg
